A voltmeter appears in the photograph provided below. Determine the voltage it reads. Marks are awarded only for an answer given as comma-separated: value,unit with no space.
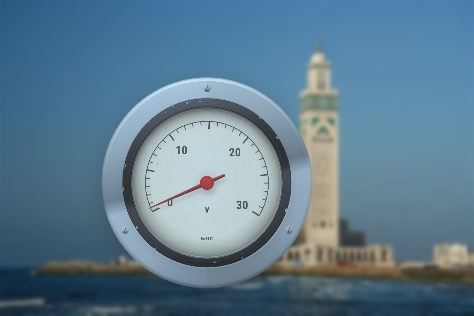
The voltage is 0.5,V
